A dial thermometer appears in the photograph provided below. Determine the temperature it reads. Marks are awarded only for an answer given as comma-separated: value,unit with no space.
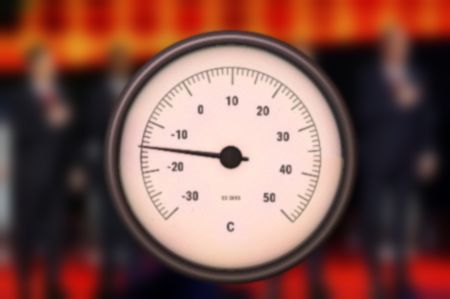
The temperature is -15,°C
